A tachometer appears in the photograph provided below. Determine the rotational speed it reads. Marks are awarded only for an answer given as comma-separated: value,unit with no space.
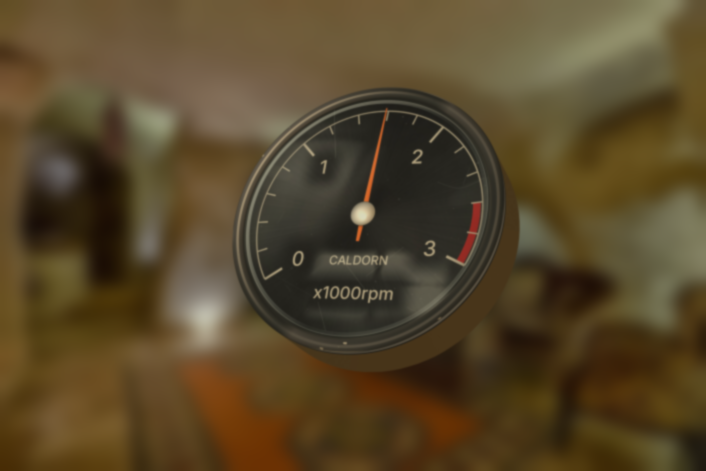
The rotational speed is 1600,rpm
